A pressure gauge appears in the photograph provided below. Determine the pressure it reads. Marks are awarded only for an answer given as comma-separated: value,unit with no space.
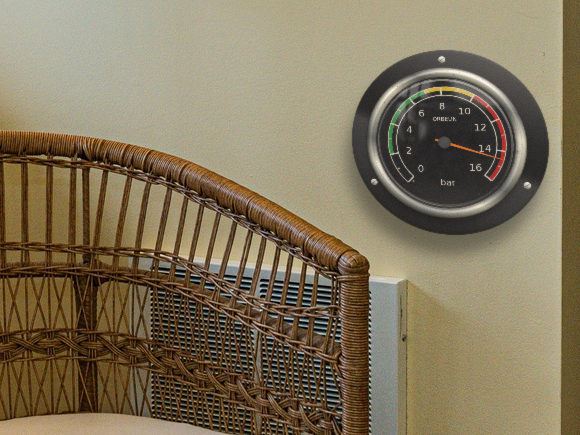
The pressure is 14.5,bar
